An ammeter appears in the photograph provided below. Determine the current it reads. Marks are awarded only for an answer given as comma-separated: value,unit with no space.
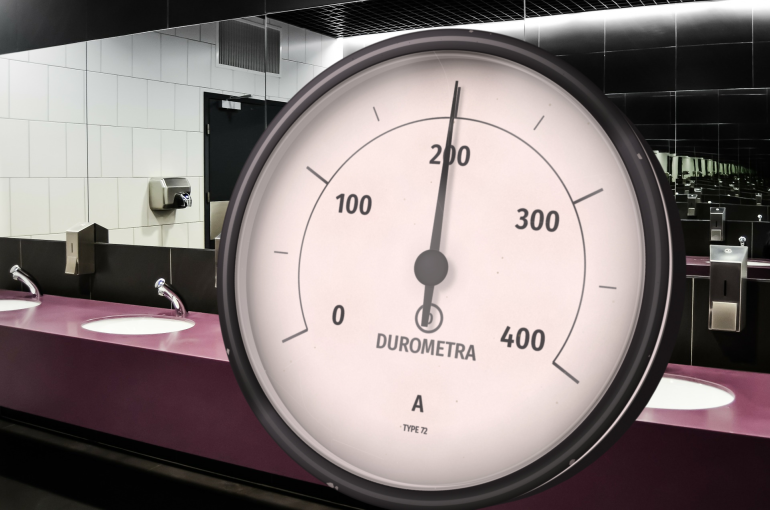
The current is 200,A
